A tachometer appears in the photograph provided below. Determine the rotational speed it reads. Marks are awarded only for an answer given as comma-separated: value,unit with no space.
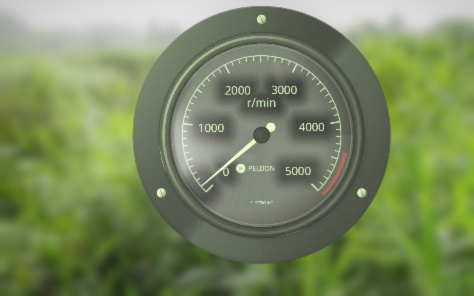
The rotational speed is 100,rpm
